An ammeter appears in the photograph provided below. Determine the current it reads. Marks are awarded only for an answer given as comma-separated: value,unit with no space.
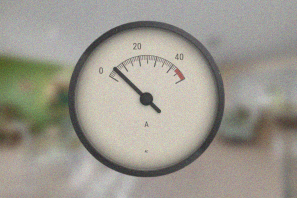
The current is 5,A
